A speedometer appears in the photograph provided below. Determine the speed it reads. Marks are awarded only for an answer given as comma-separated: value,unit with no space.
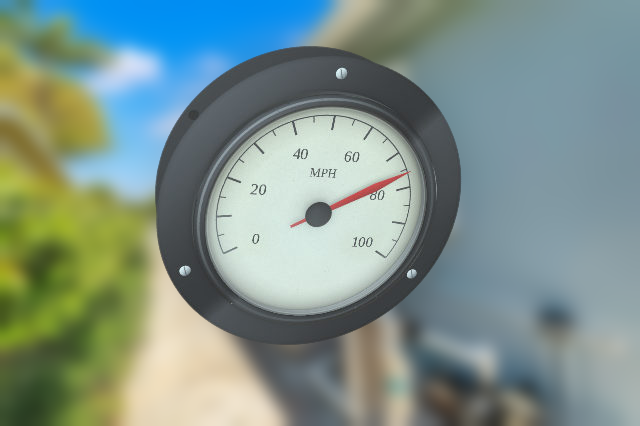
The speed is 75,mph
